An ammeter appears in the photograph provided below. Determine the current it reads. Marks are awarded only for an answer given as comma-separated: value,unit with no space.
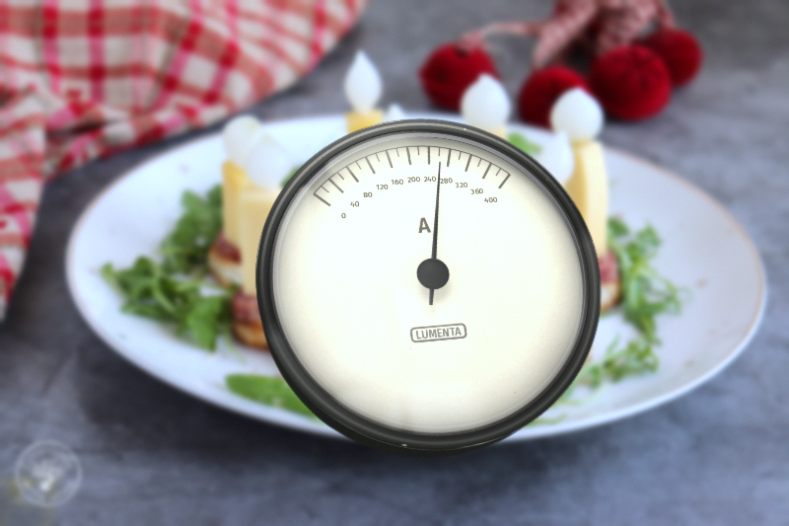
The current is 260,A
